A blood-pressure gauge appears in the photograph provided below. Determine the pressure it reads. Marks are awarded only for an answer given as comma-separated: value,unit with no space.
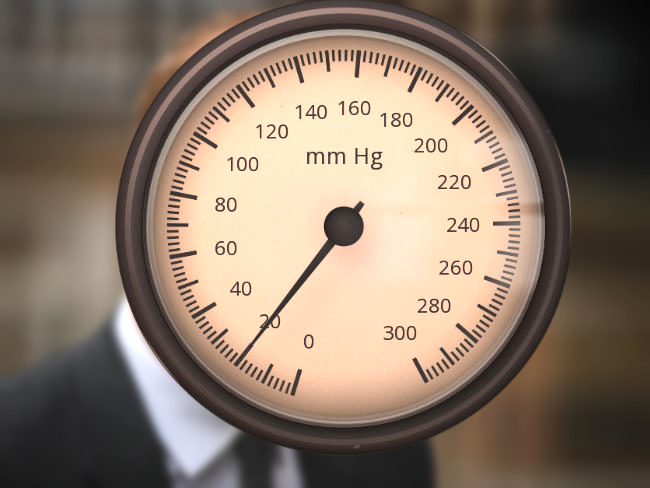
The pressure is 20,mmHg
